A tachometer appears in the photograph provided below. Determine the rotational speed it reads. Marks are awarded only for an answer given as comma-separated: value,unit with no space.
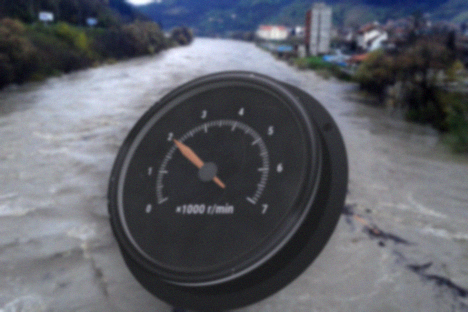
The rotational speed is 2000,rpm
